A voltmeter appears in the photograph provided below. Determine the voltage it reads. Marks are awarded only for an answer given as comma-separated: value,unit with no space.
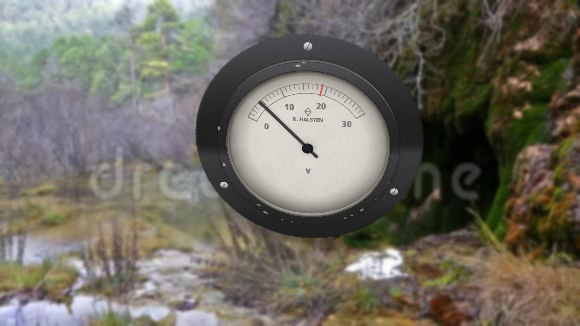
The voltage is 5,V
